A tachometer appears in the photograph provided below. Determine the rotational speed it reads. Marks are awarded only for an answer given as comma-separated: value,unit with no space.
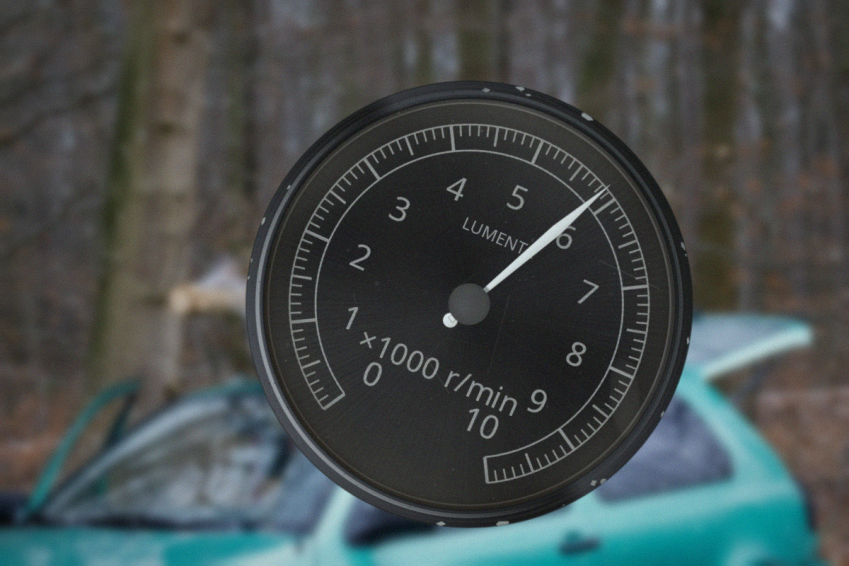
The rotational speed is 5850,rpm
